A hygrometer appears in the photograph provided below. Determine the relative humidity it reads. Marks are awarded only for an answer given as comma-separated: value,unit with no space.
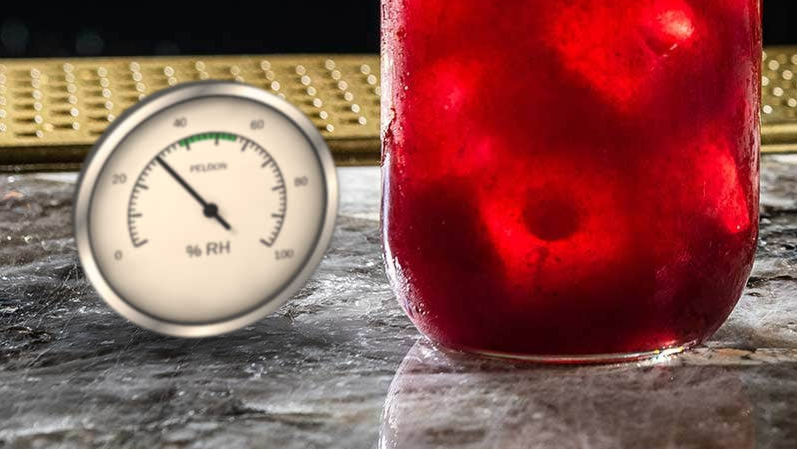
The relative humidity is 30,%
